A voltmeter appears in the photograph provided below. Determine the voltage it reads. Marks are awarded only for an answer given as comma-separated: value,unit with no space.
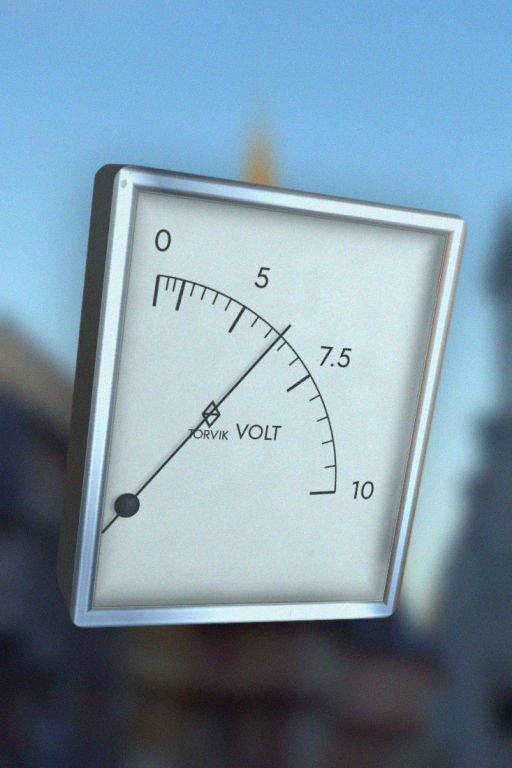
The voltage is 6.25,V
